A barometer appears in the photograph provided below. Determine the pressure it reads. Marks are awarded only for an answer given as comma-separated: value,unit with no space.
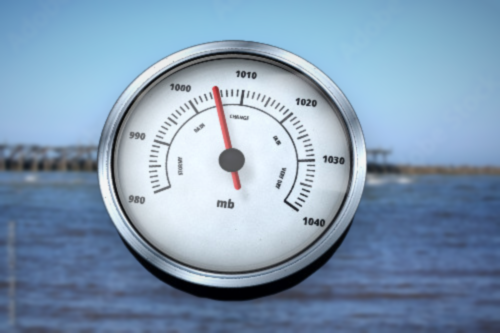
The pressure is 1005,mbar
